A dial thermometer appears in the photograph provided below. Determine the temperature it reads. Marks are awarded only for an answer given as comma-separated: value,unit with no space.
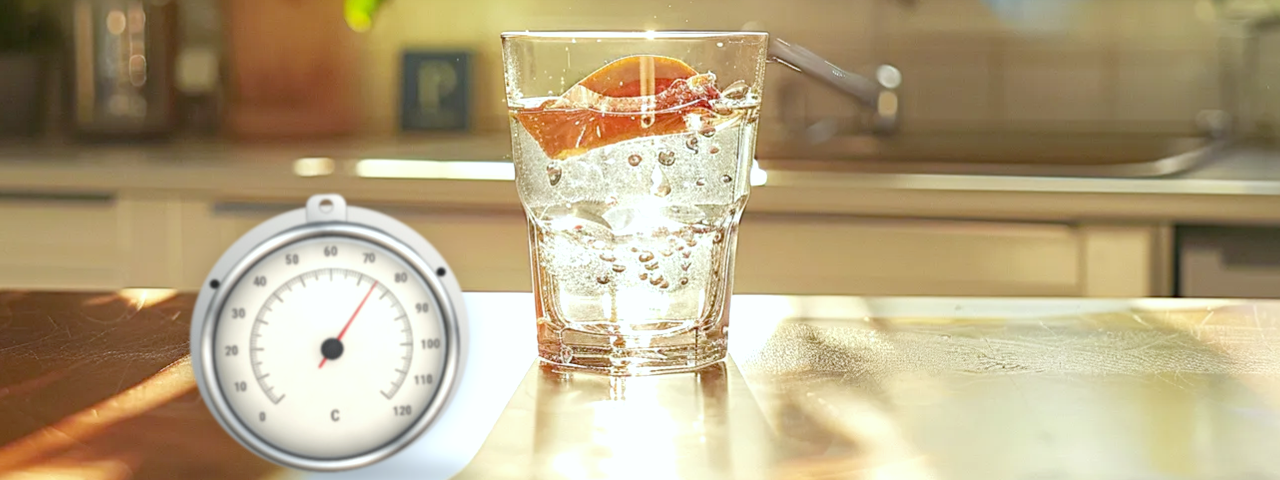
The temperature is 75,°C
